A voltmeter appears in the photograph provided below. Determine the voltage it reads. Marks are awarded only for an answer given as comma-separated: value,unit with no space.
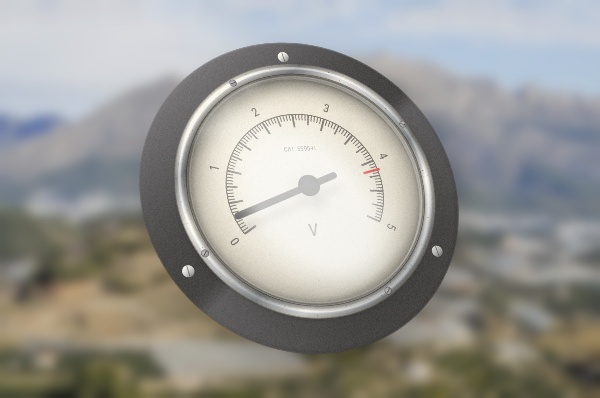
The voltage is 0.25,V
